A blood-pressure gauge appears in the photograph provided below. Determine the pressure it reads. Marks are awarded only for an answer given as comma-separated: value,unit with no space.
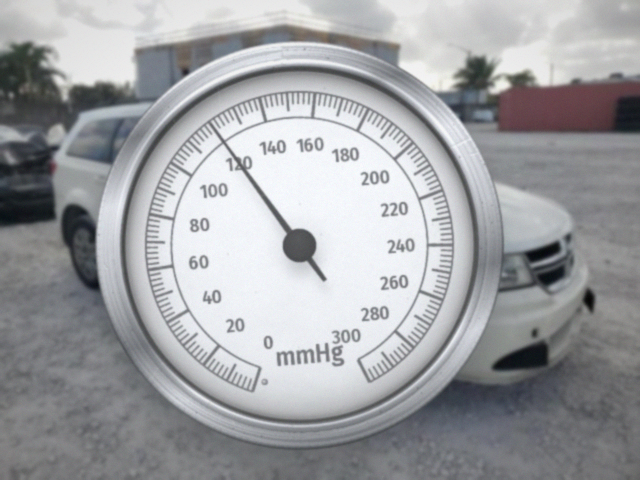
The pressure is 120,mmHg
